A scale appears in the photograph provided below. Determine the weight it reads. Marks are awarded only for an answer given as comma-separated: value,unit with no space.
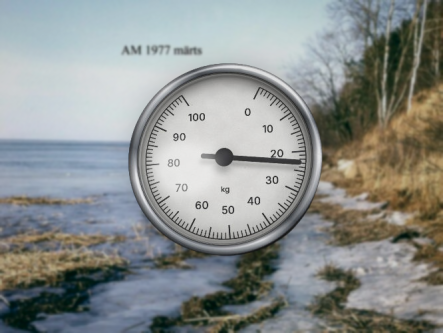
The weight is 23,kg
